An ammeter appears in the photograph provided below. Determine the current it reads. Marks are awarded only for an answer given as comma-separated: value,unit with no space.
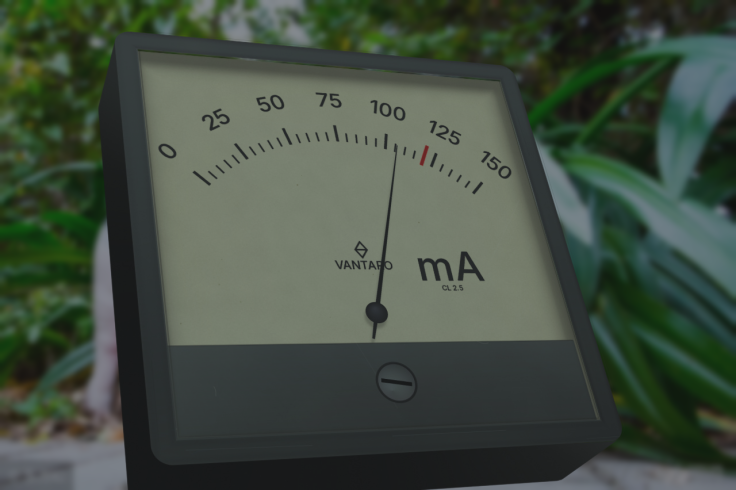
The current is 105,mA
